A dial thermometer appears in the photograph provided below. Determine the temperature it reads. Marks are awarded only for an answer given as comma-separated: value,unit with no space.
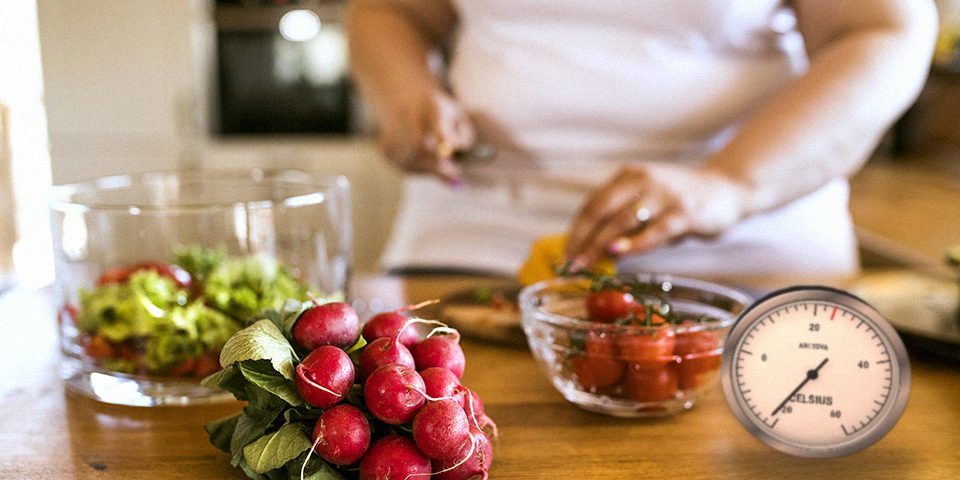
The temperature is -18,°C
